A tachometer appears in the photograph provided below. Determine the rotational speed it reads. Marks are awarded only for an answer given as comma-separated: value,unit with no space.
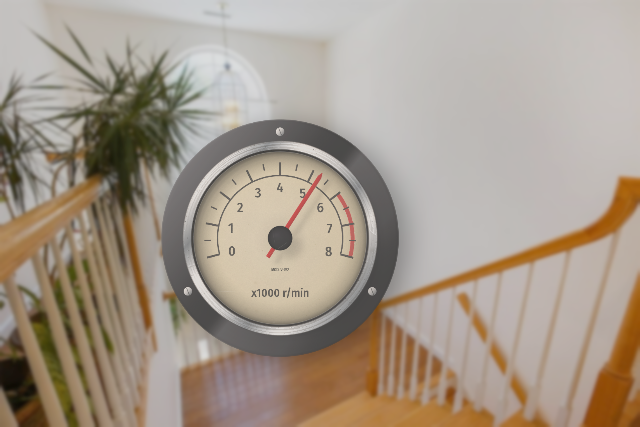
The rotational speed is 5250,rpm
